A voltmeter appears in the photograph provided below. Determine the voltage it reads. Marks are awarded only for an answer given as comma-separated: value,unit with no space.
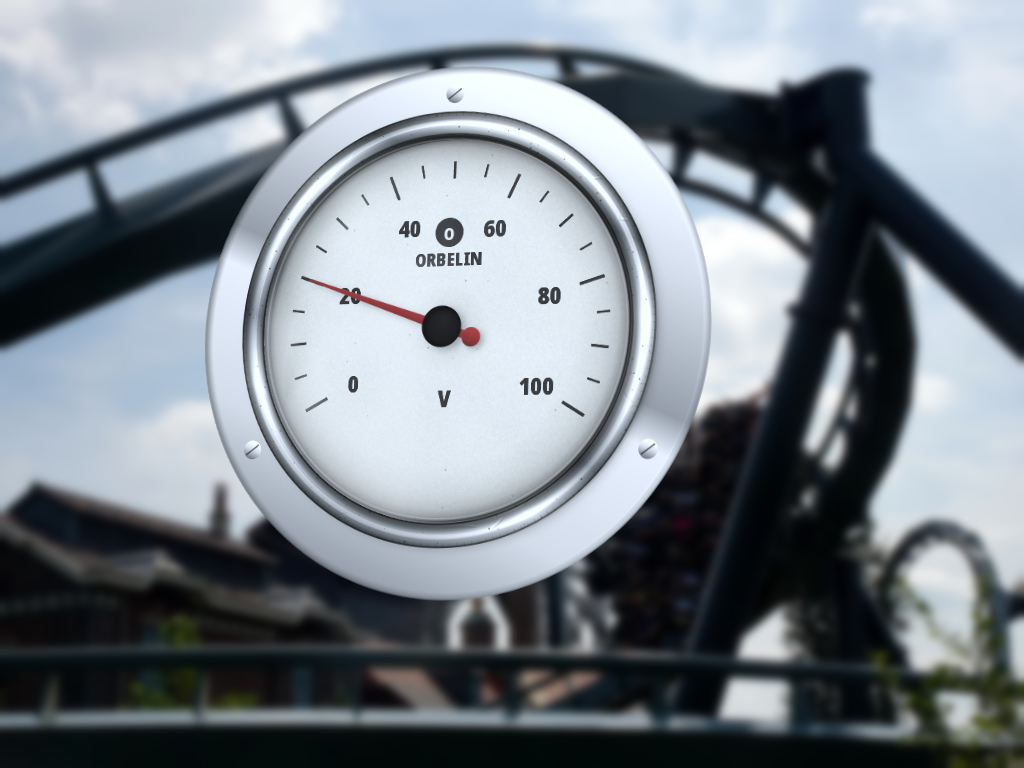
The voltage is 20,V
